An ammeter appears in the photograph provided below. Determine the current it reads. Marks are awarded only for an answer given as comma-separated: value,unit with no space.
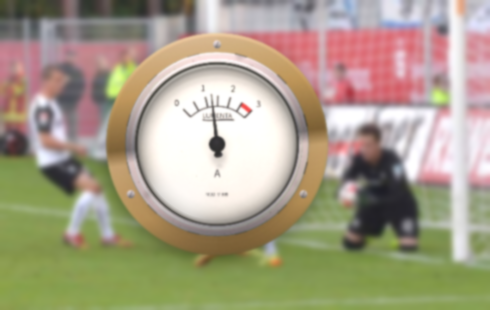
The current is 1.25,A
